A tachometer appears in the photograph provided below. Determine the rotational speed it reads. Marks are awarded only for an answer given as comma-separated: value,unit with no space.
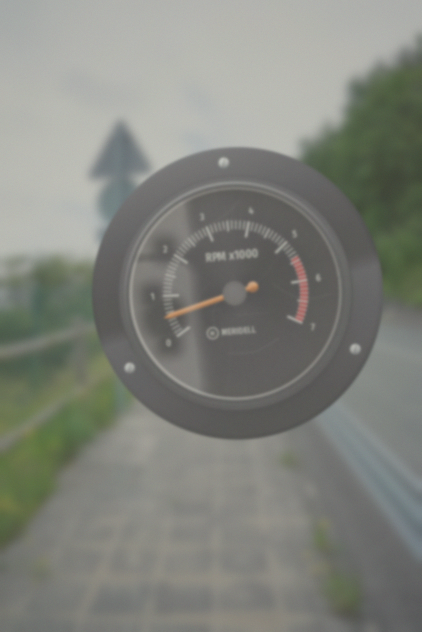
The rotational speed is 500,rpm
